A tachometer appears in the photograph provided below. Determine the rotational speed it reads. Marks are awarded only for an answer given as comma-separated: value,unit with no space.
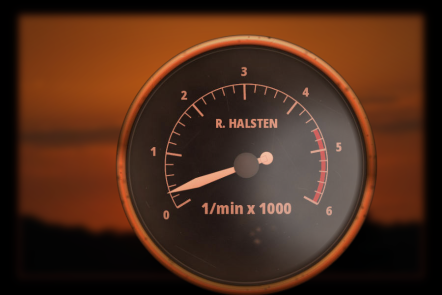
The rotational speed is 300,rpm
